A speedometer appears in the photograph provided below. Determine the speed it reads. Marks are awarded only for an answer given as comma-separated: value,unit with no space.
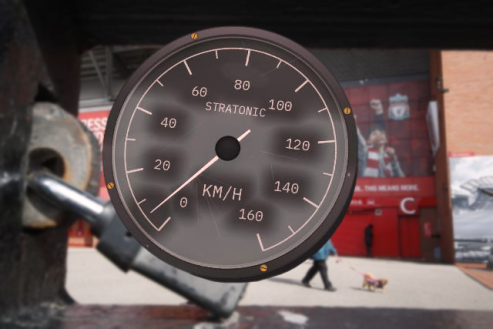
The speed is 5,km/h
